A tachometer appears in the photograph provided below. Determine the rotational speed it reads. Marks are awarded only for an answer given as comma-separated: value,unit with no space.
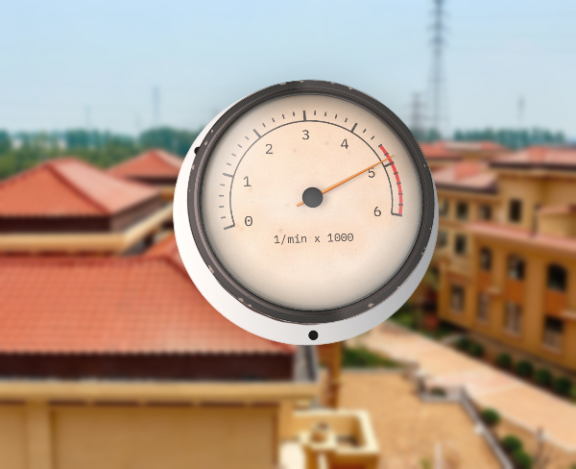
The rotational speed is 4900,rpm
